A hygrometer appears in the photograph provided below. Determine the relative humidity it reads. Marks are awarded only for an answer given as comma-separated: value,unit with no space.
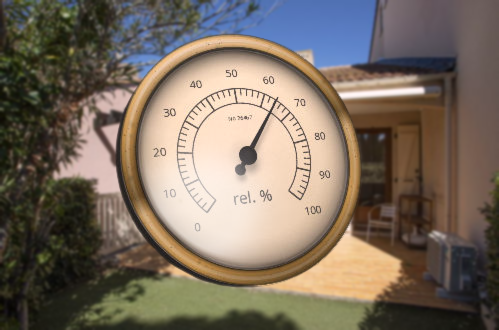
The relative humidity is 64,%
